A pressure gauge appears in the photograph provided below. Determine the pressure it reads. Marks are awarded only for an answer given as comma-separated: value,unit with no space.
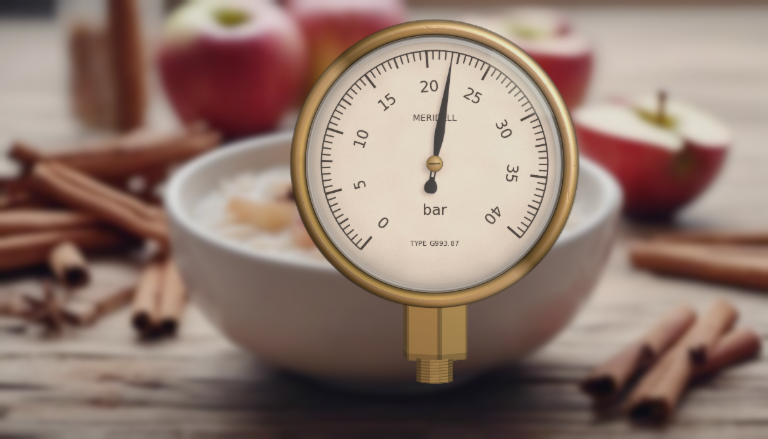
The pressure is 22,bar
